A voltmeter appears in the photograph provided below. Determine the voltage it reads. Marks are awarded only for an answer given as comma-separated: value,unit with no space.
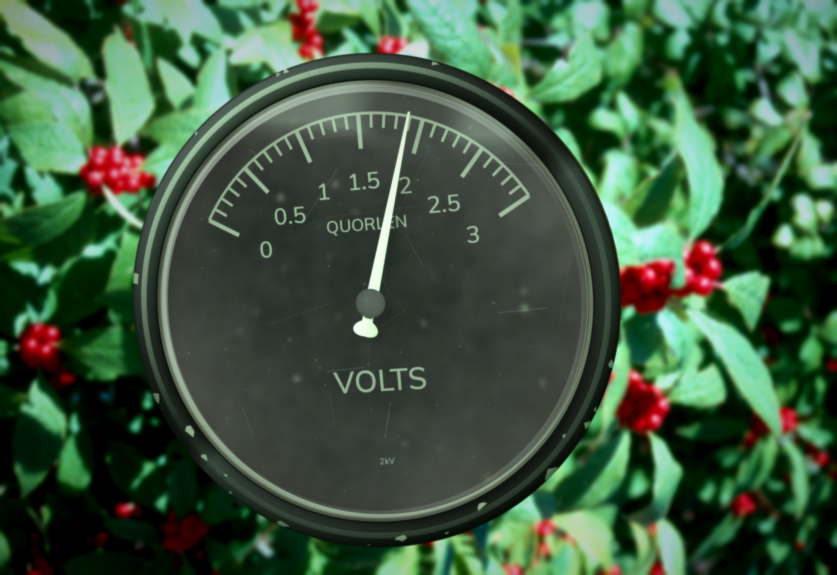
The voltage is 1.9,V
